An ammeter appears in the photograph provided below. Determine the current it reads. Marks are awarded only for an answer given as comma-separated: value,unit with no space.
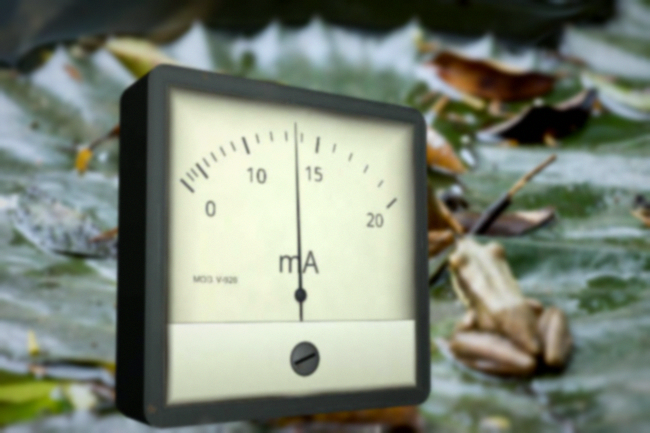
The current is 13.5,mA
